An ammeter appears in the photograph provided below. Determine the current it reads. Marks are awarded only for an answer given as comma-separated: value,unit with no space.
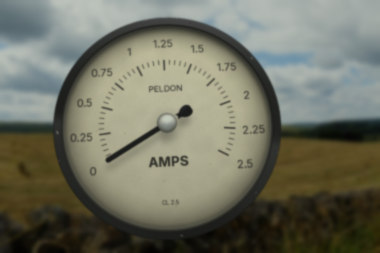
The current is 0,A
